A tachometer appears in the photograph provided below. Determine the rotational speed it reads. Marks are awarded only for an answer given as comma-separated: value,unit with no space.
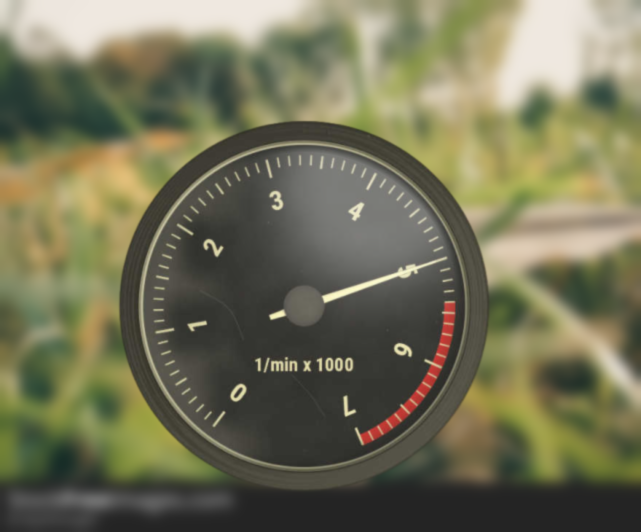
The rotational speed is 5000,rpm
